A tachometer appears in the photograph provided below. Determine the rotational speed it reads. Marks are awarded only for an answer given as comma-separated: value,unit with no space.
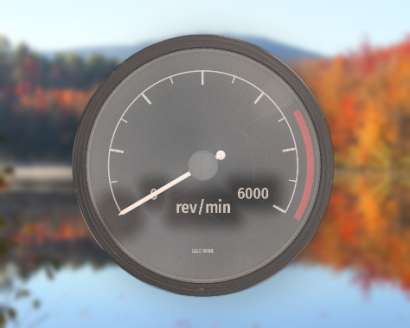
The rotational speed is 0,rpm
